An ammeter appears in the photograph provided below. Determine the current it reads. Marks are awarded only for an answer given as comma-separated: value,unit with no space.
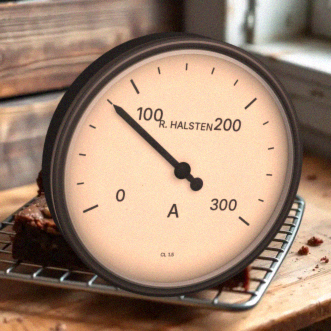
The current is 80,A
